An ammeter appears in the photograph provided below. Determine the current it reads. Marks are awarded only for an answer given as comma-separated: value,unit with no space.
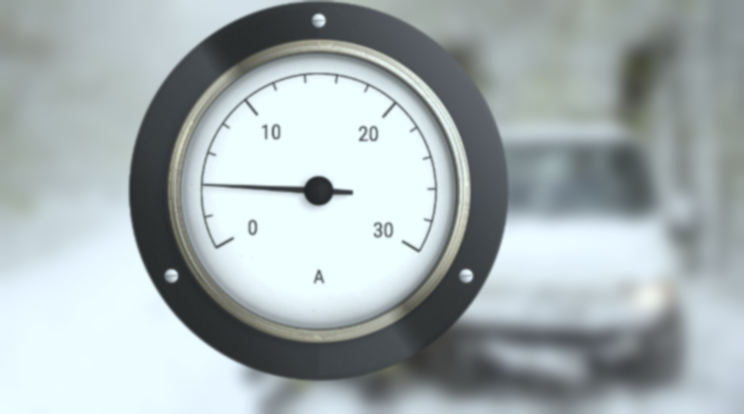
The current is 4,A
